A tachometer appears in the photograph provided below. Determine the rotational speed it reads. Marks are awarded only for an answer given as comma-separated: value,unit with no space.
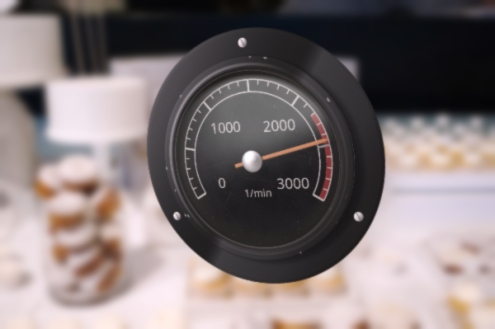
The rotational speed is 2450,rpm
